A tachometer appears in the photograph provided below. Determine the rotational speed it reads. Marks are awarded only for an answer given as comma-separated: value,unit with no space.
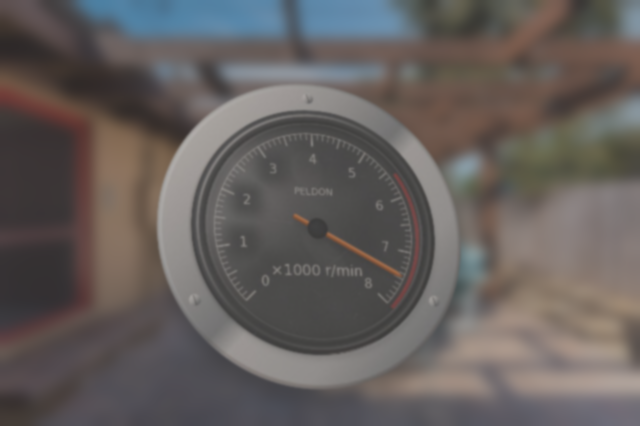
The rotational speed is 7500,rpm
